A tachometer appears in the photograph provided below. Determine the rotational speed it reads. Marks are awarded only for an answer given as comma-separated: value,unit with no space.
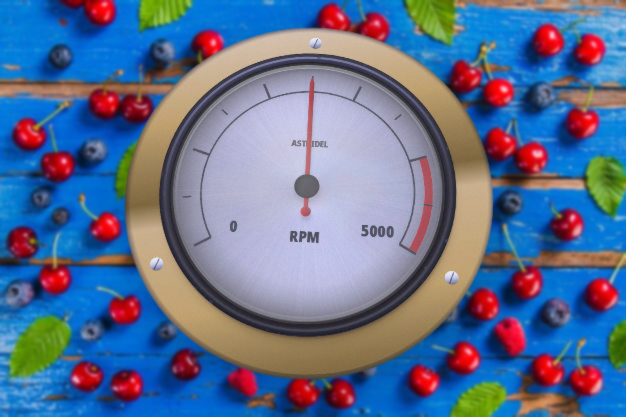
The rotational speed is 2500,rpm
